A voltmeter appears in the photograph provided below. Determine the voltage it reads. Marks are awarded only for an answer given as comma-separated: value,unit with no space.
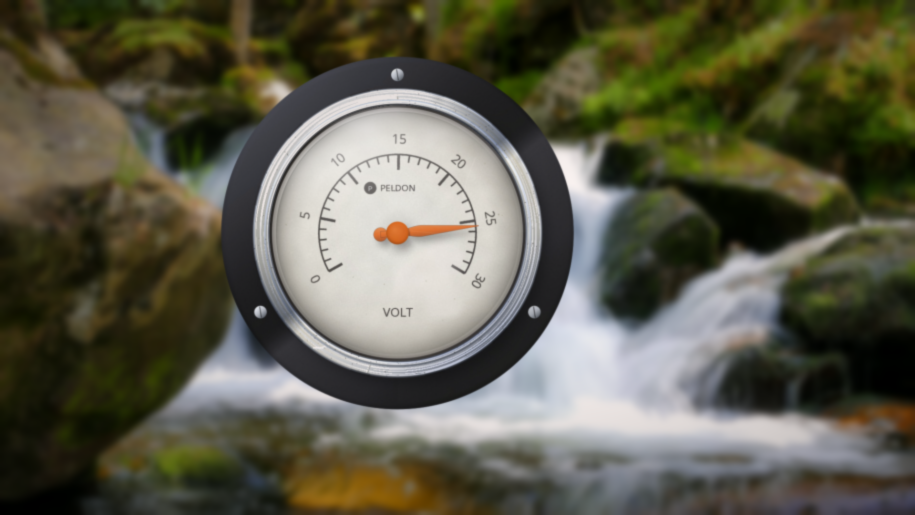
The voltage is 25.5,V
